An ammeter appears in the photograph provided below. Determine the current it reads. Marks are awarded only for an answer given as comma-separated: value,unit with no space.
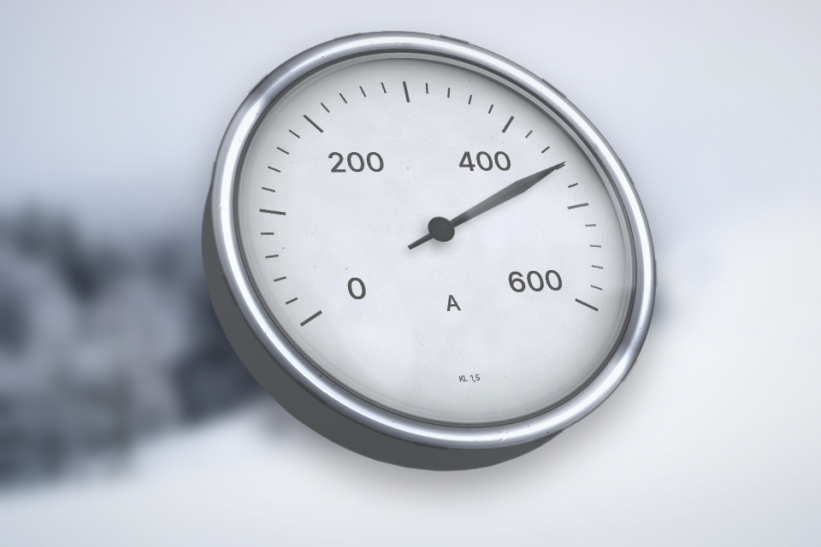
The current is 460,A
